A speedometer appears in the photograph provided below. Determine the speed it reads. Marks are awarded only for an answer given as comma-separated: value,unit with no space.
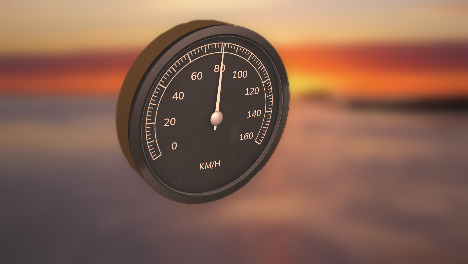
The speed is 80,km/h
